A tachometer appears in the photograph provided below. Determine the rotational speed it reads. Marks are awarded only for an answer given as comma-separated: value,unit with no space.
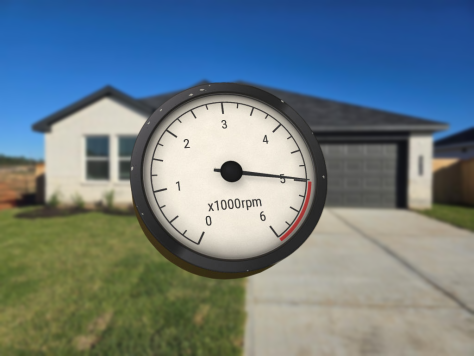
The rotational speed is 5000,rpm
